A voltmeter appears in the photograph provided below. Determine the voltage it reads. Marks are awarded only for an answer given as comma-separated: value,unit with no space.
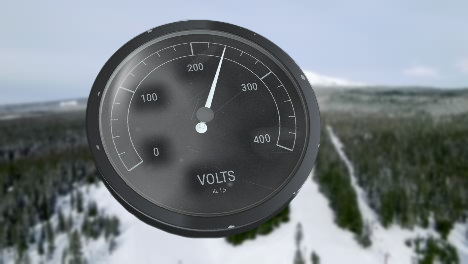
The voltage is 240,V
